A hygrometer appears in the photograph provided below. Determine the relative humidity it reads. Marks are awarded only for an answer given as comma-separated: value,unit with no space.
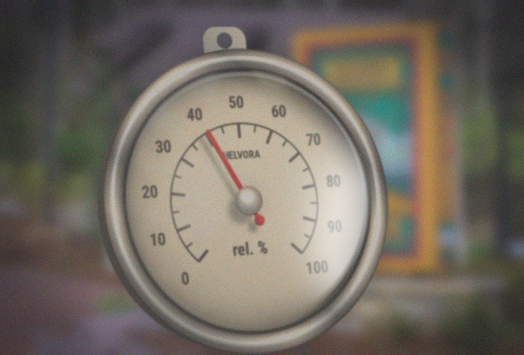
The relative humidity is 40,%
